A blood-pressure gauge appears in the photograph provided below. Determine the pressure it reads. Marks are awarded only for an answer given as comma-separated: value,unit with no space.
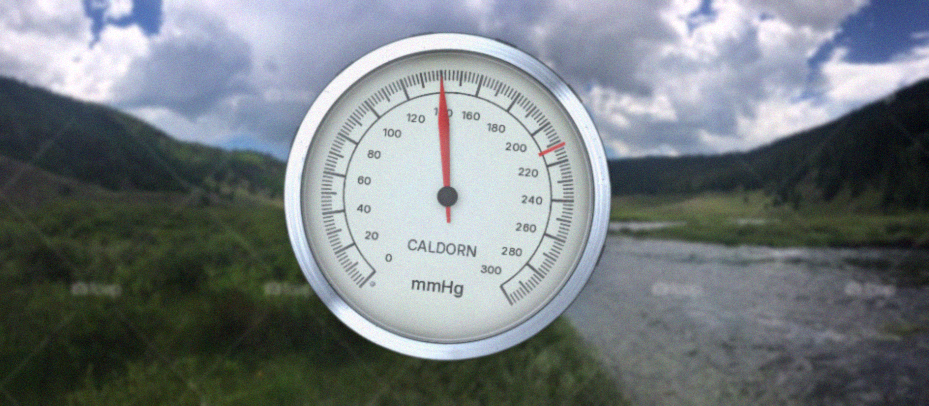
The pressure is 140,mmHg
